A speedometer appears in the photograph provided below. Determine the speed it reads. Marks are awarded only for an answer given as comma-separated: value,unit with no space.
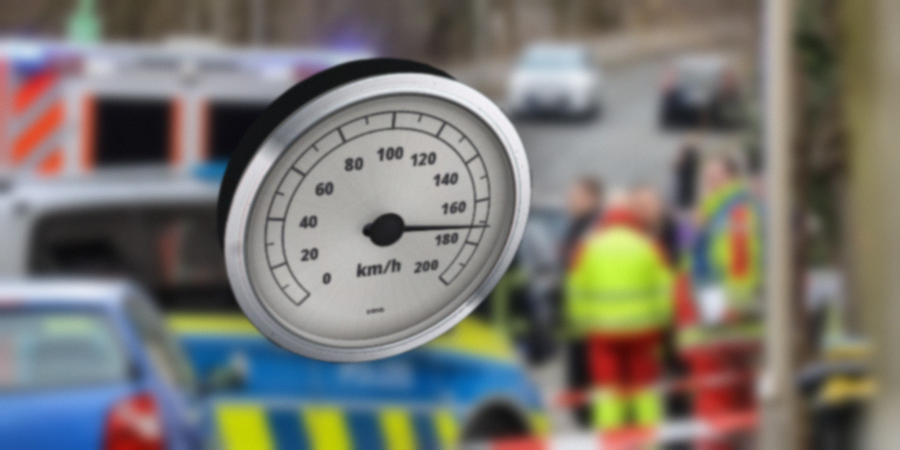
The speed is 170,km/h
